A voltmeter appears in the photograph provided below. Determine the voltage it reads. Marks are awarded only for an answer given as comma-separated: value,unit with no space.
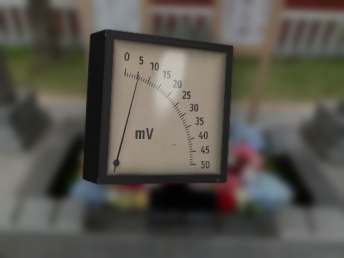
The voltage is 5,mV
